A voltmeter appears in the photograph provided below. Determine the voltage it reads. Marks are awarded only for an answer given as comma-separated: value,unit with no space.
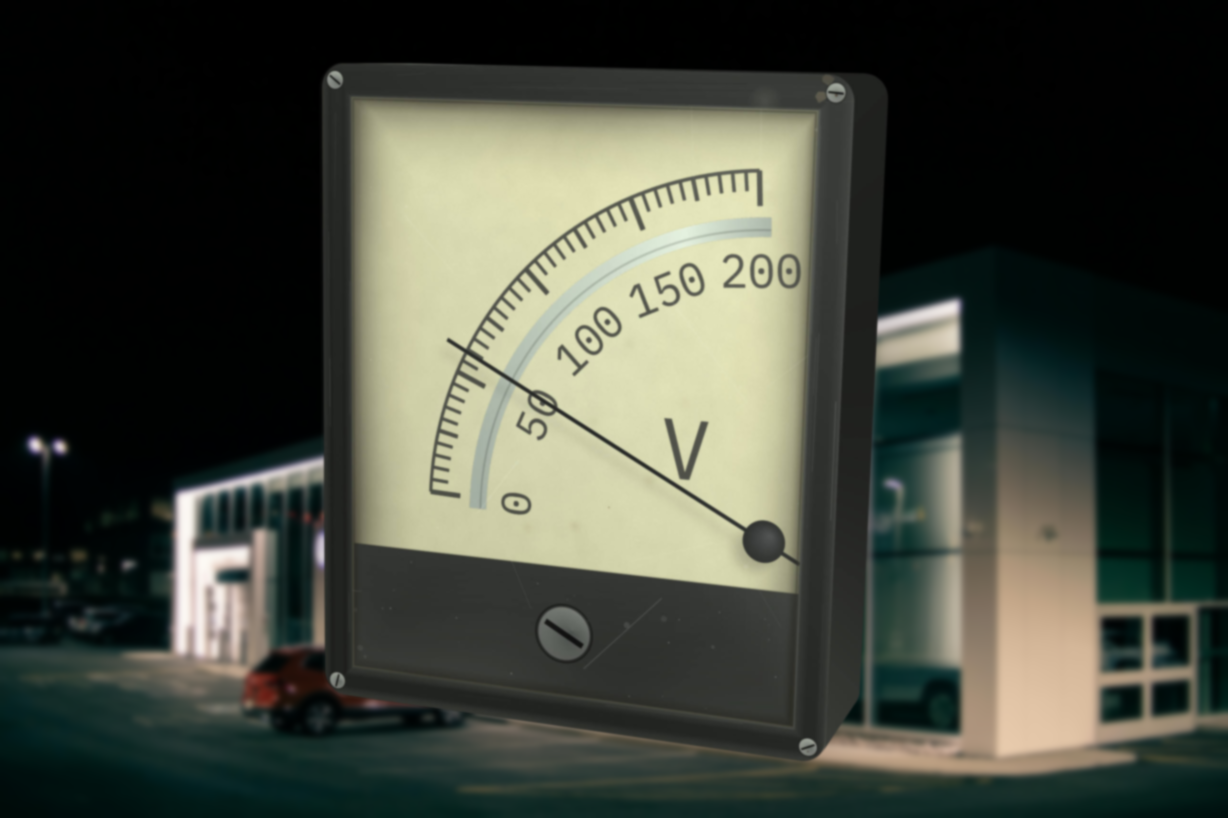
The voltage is 60,V
